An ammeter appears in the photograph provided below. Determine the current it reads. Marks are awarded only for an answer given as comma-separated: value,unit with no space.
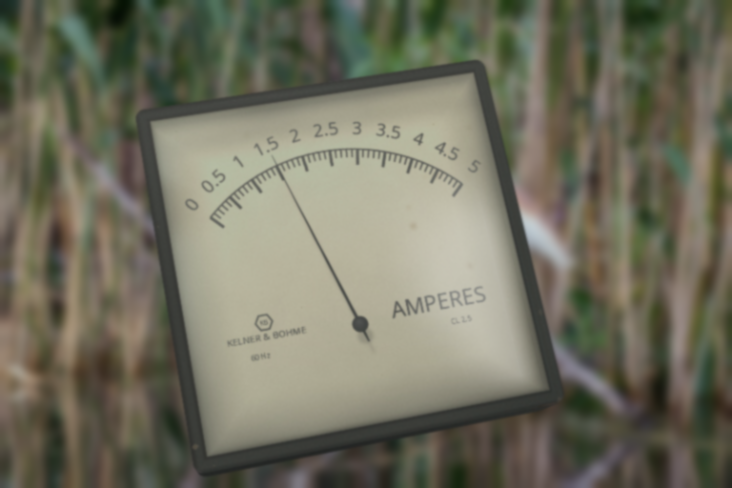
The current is 1.5,A
